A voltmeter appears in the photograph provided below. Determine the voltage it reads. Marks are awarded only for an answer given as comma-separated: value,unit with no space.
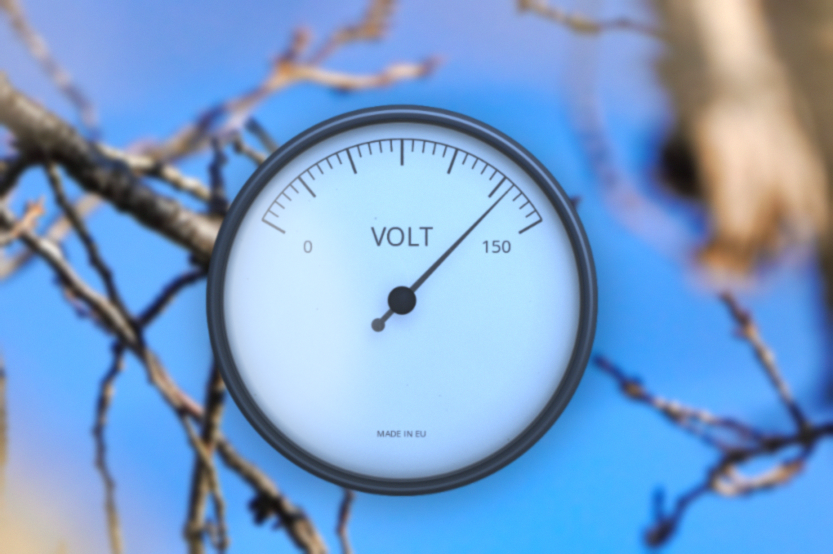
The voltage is 130,V
